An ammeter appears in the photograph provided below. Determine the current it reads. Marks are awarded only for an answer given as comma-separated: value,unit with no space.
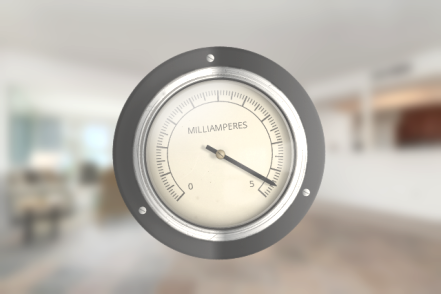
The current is 4.75,mA
